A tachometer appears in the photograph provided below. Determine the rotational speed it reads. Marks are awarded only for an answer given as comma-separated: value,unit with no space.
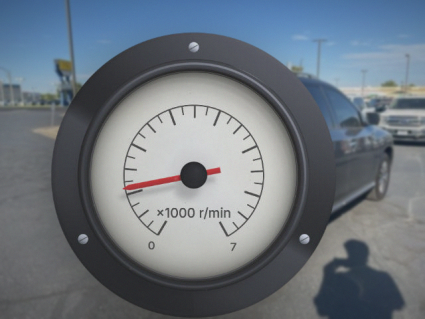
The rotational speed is 1125,rpm
